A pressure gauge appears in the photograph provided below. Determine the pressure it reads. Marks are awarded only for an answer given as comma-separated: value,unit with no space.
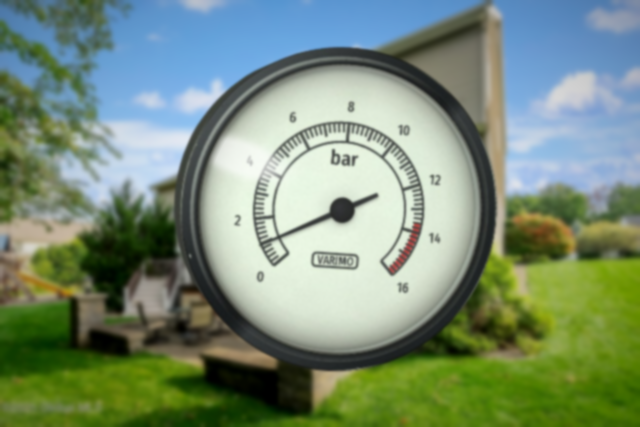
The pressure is 1,bar
